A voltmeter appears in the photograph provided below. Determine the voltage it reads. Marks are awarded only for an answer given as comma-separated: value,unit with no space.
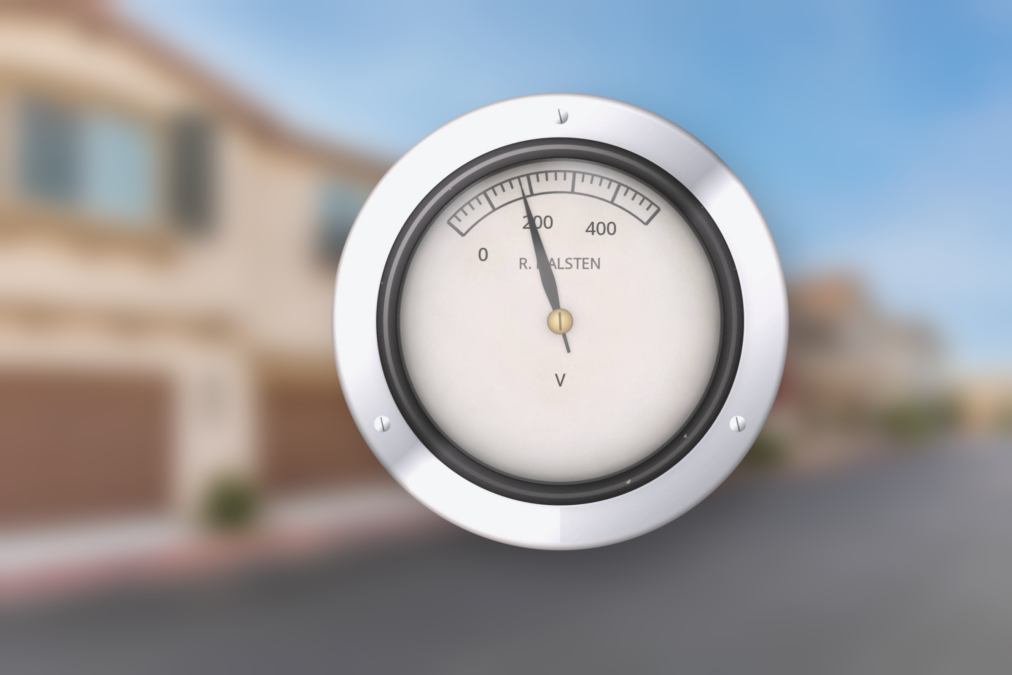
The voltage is 180,V
